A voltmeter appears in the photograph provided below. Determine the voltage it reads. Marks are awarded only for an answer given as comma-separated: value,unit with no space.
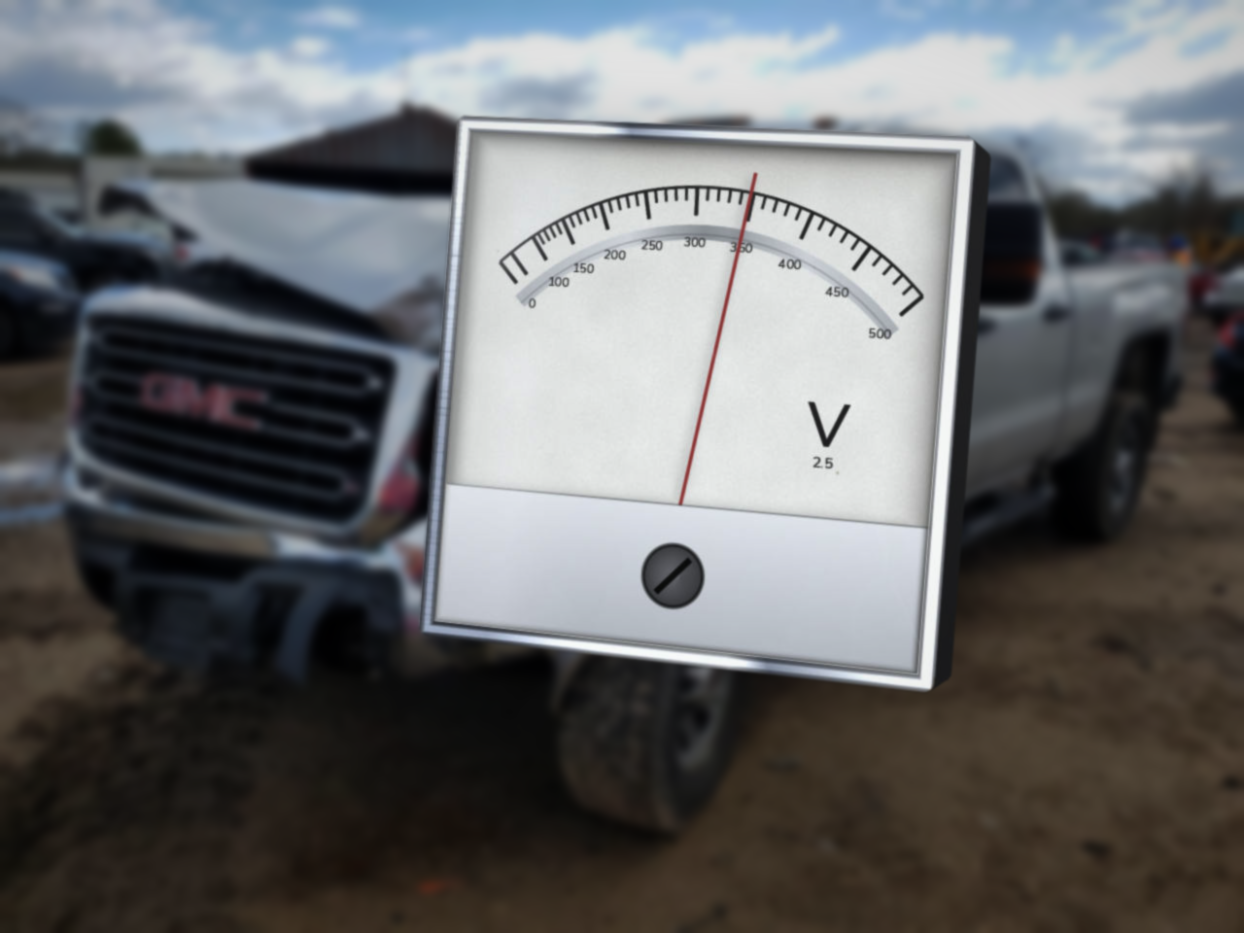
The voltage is 350,V
